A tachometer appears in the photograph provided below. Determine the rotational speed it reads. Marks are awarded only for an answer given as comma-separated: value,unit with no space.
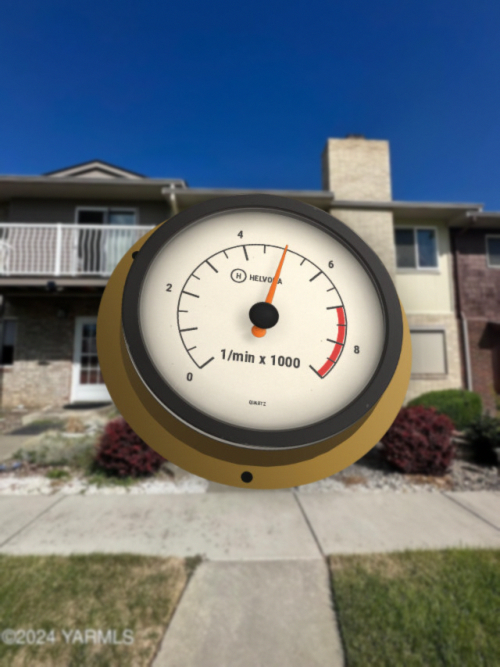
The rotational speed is 5000,rpm
